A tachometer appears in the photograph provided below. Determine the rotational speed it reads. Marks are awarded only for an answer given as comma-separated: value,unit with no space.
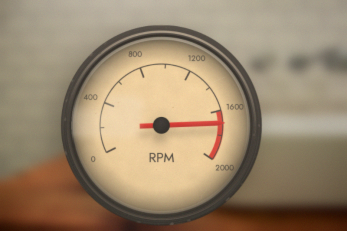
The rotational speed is 1700,rpm
